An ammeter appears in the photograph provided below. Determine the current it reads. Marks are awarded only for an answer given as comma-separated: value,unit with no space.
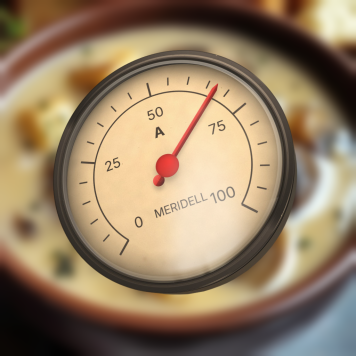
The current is 67.5,A
